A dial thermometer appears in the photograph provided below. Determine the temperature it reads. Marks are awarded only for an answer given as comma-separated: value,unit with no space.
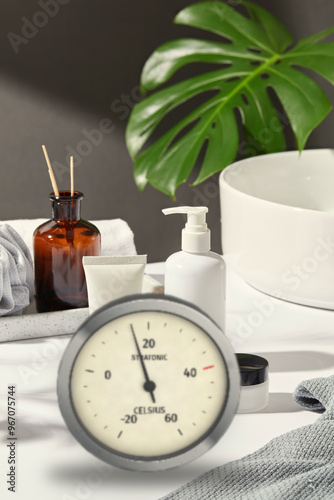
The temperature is 16,°C
